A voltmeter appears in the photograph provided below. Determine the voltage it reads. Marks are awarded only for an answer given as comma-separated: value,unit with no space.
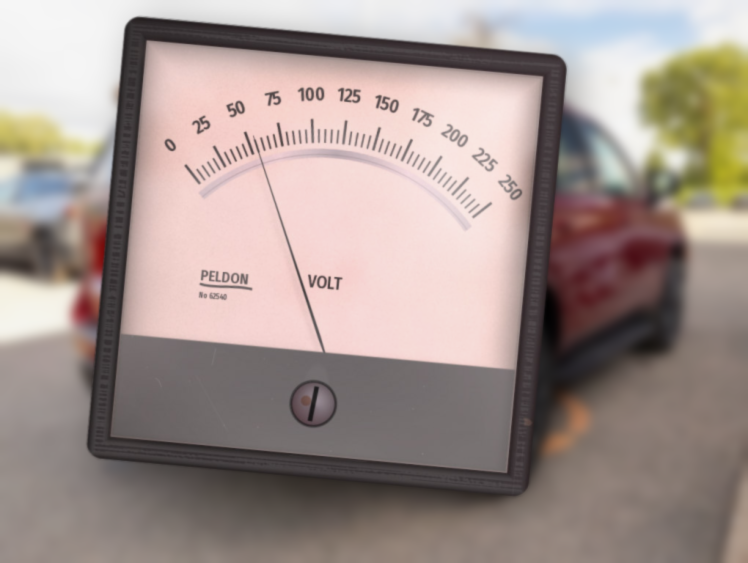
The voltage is 55,V
